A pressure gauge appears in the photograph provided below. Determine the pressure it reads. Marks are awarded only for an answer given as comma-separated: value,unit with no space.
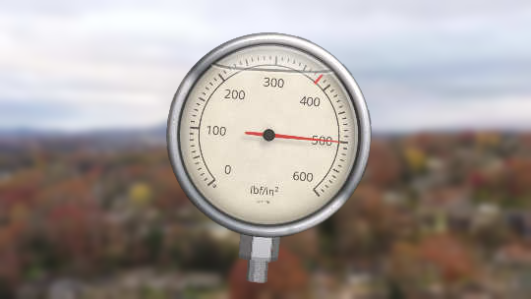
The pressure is 500,psi
